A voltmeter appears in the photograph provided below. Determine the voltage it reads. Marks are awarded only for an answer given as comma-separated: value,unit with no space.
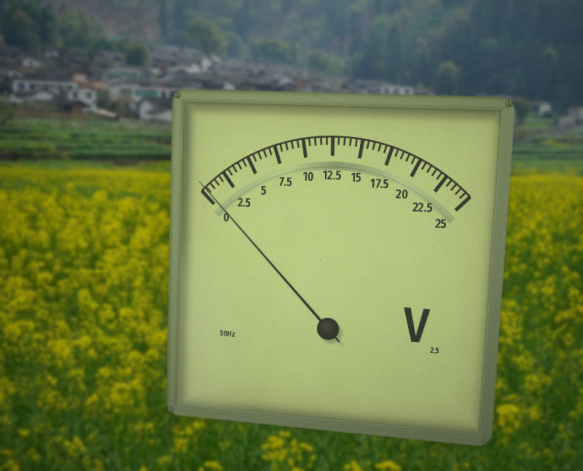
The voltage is 0.5,V
